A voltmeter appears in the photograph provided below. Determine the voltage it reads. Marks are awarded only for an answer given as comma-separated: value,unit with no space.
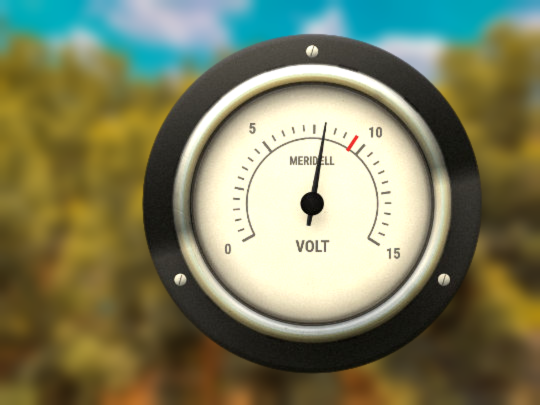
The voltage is 8,V
